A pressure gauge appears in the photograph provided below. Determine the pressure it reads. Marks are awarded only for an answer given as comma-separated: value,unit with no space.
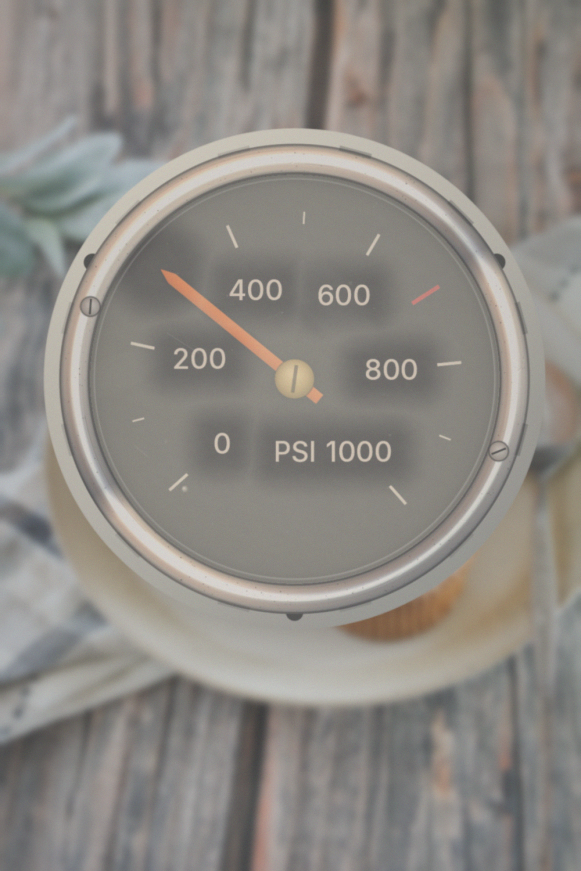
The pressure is 300,psi
